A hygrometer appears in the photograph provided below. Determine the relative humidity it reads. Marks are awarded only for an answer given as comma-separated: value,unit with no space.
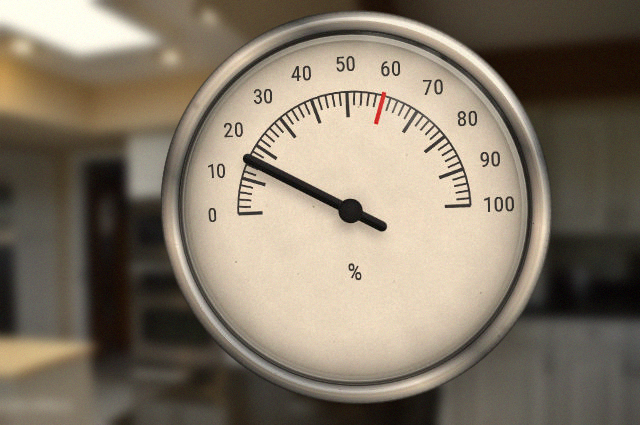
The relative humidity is 16,%
